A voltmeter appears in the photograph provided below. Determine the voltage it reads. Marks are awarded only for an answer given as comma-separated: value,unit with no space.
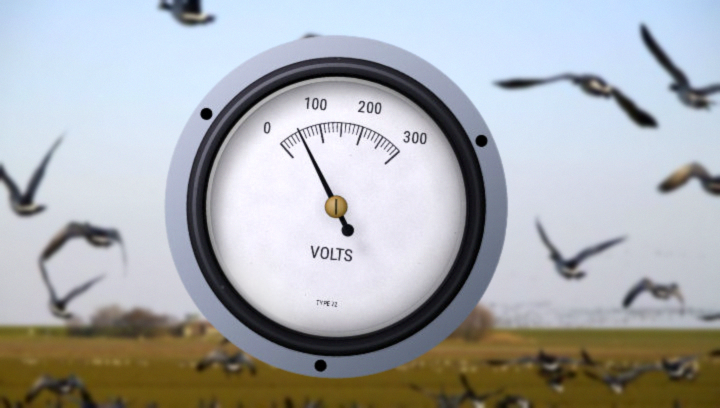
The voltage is 50,V
